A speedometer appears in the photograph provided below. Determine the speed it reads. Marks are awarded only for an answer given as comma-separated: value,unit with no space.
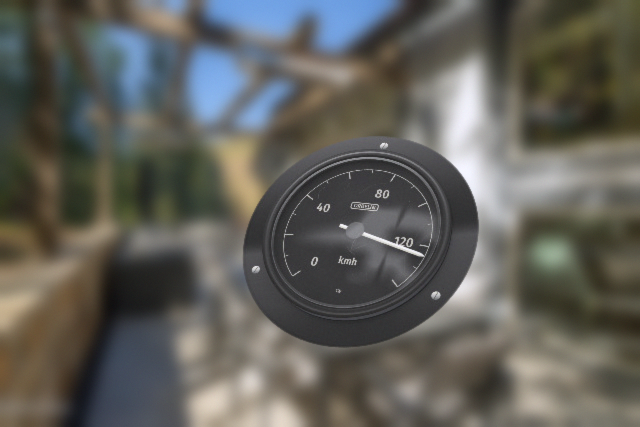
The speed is 125,km/h
